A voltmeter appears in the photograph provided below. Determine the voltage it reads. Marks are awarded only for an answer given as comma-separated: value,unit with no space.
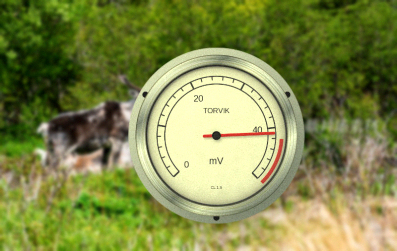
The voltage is 41,mV
